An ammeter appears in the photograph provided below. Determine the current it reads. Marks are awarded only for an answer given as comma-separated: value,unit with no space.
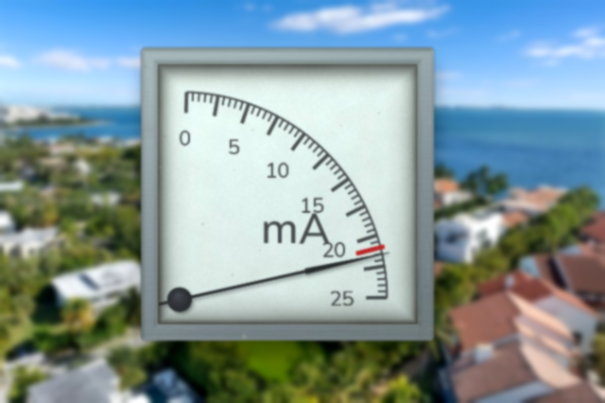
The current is 21.5,mA
